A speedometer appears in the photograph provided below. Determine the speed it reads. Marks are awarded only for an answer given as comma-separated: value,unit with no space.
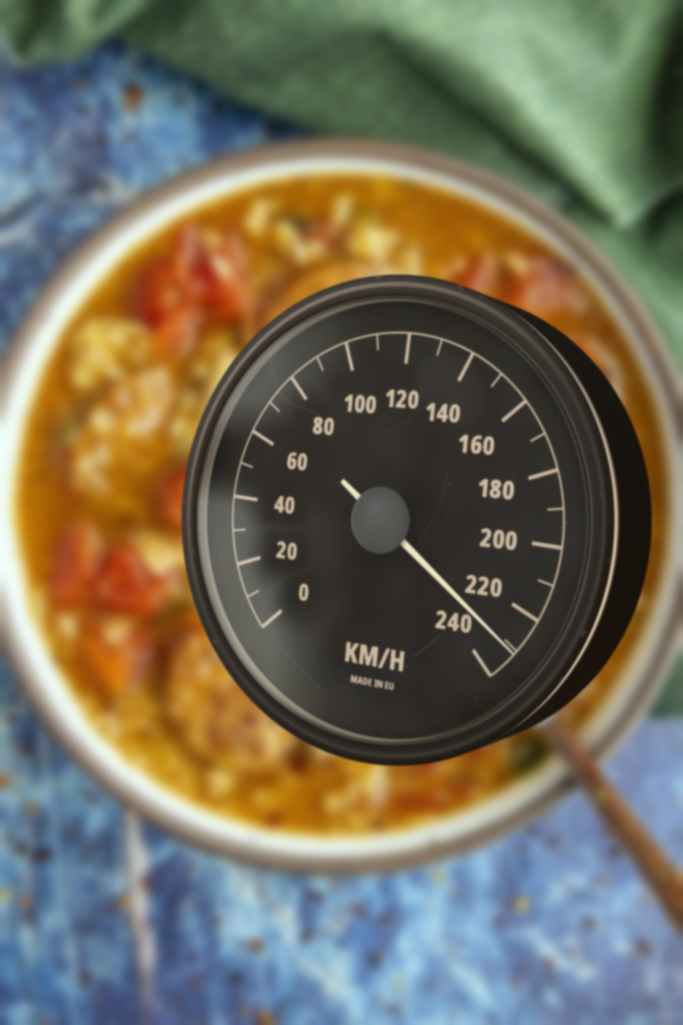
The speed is 230,km/h
